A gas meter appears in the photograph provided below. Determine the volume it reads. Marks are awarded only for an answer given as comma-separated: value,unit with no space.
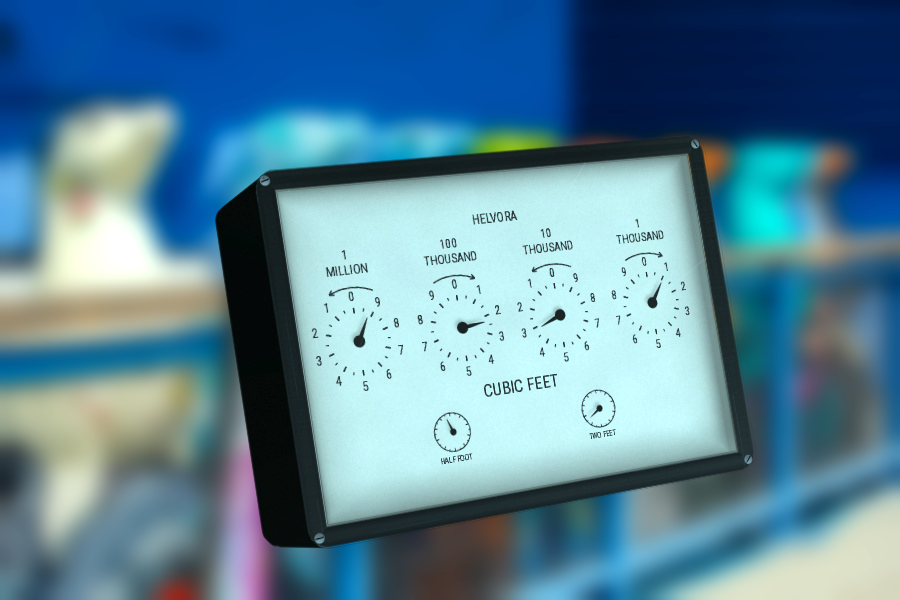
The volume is 923100,ft³
